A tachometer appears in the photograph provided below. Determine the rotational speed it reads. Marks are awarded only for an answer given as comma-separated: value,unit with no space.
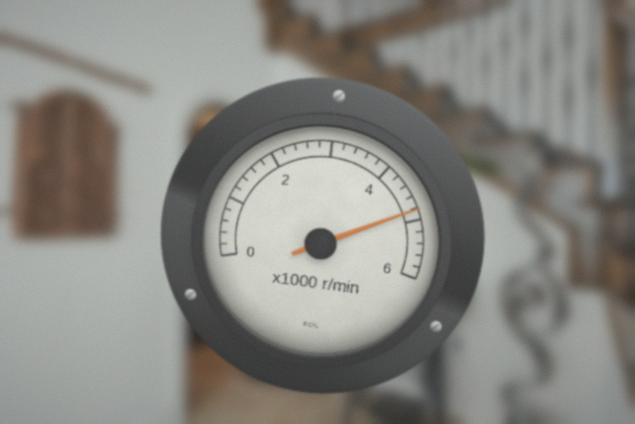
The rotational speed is 4800,rpm
